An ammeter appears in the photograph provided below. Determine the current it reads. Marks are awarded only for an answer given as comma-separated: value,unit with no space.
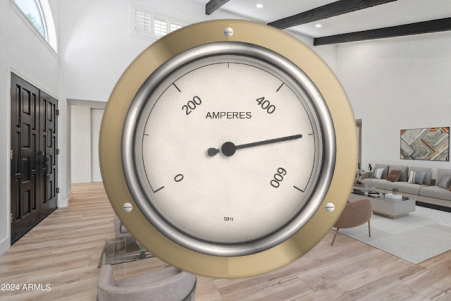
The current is 500,A
